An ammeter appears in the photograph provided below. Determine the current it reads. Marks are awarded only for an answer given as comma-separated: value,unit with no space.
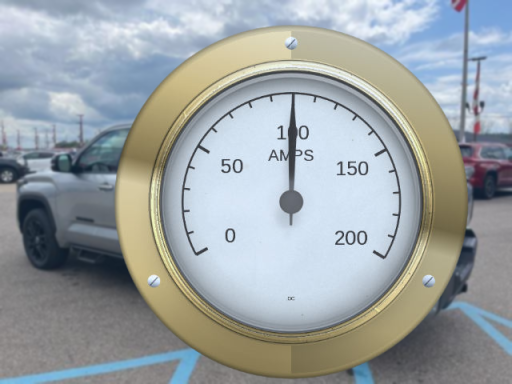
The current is 100,A
